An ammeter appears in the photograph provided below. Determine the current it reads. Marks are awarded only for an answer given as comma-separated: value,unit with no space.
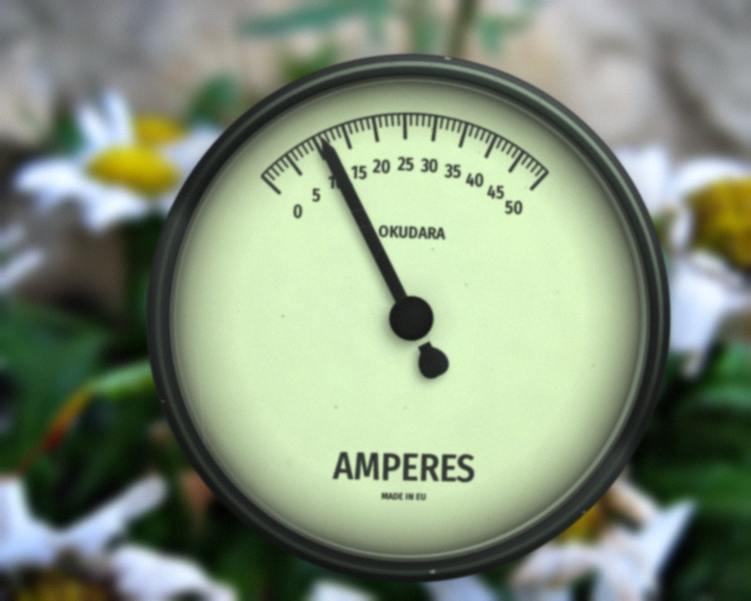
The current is 11,A
